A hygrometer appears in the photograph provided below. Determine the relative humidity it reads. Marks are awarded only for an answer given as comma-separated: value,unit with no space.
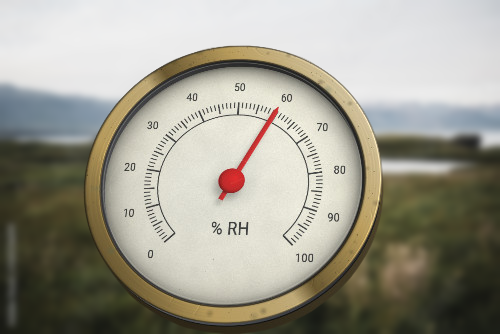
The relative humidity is 60,%
